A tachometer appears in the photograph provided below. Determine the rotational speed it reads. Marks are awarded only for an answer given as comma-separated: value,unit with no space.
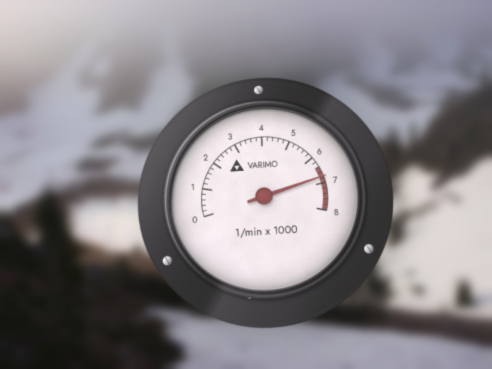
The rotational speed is 6800,rpm
